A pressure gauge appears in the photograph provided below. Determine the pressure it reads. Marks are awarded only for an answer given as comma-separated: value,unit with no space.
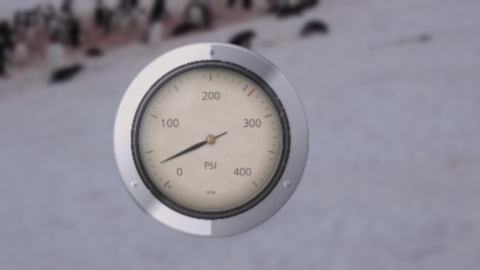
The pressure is 30,psi
